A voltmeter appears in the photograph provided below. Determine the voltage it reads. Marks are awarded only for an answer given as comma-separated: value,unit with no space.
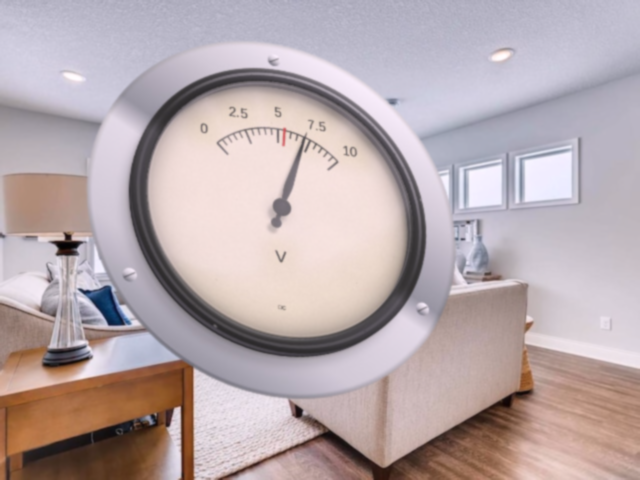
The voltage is 7,V
